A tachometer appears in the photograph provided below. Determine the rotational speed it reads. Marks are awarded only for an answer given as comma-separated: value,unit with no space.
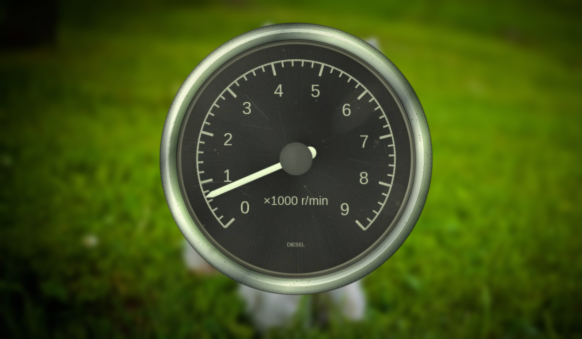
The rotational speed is 700,rpm
